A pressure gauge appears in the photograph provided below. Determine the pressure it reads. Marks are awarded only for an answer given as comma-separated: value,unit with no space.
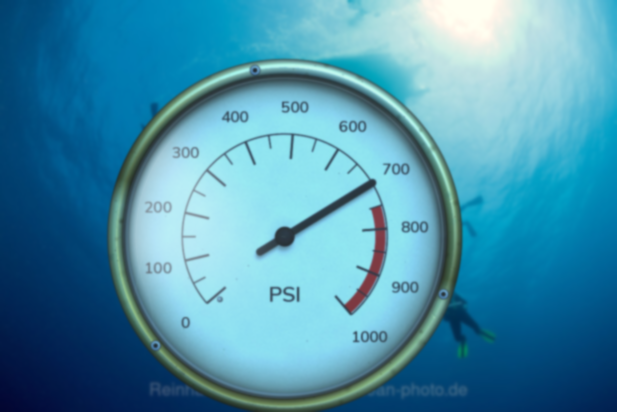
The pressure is 700,psi
